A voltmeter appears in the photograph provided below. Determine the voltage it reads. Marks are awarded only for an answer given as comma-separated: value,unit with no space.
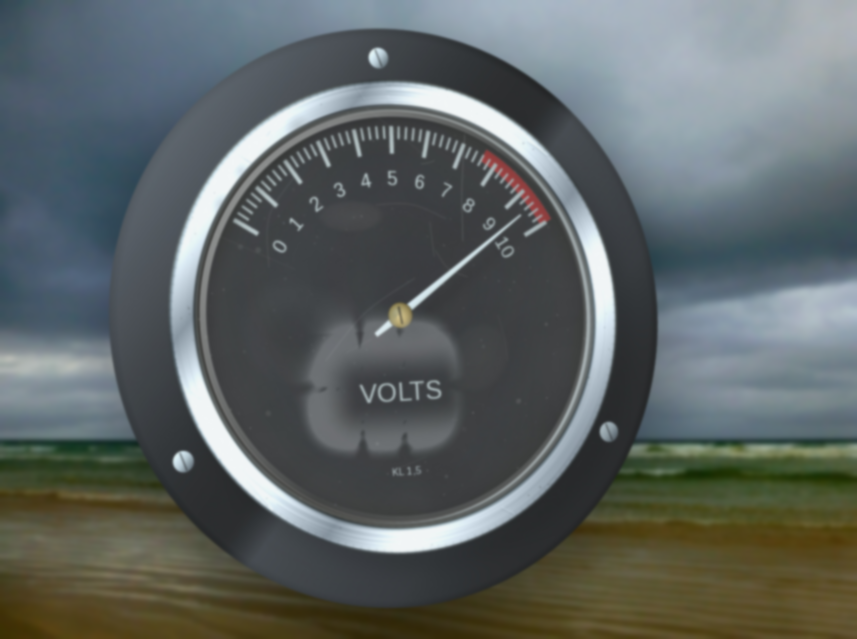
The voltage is 9.4,V
